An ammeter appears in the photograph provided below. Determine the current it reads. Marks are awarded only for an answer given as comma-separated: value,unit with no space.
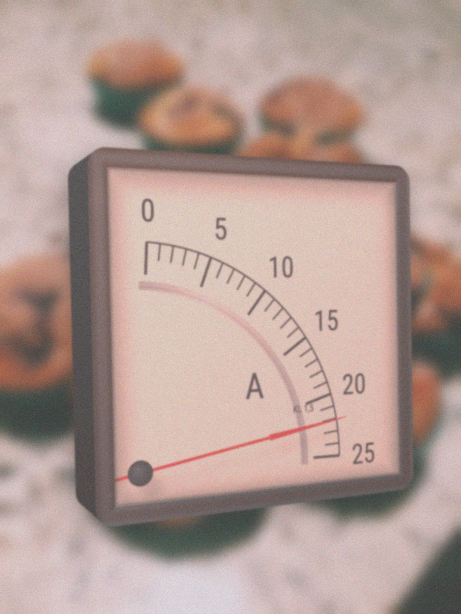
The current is 22,A
